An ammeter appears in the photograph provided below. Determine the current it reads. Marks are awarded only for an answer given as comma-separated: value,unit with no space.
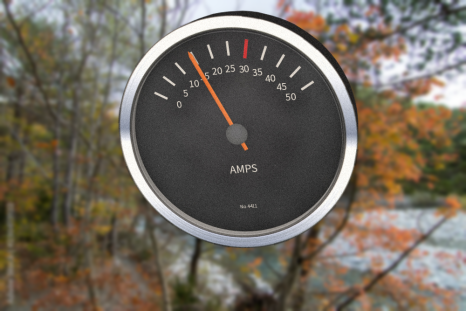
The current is 15,A
